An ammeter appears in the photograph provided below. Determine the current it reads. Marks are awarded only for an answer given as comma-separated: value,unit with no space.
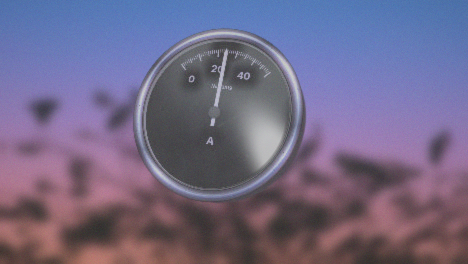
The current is 25,A
